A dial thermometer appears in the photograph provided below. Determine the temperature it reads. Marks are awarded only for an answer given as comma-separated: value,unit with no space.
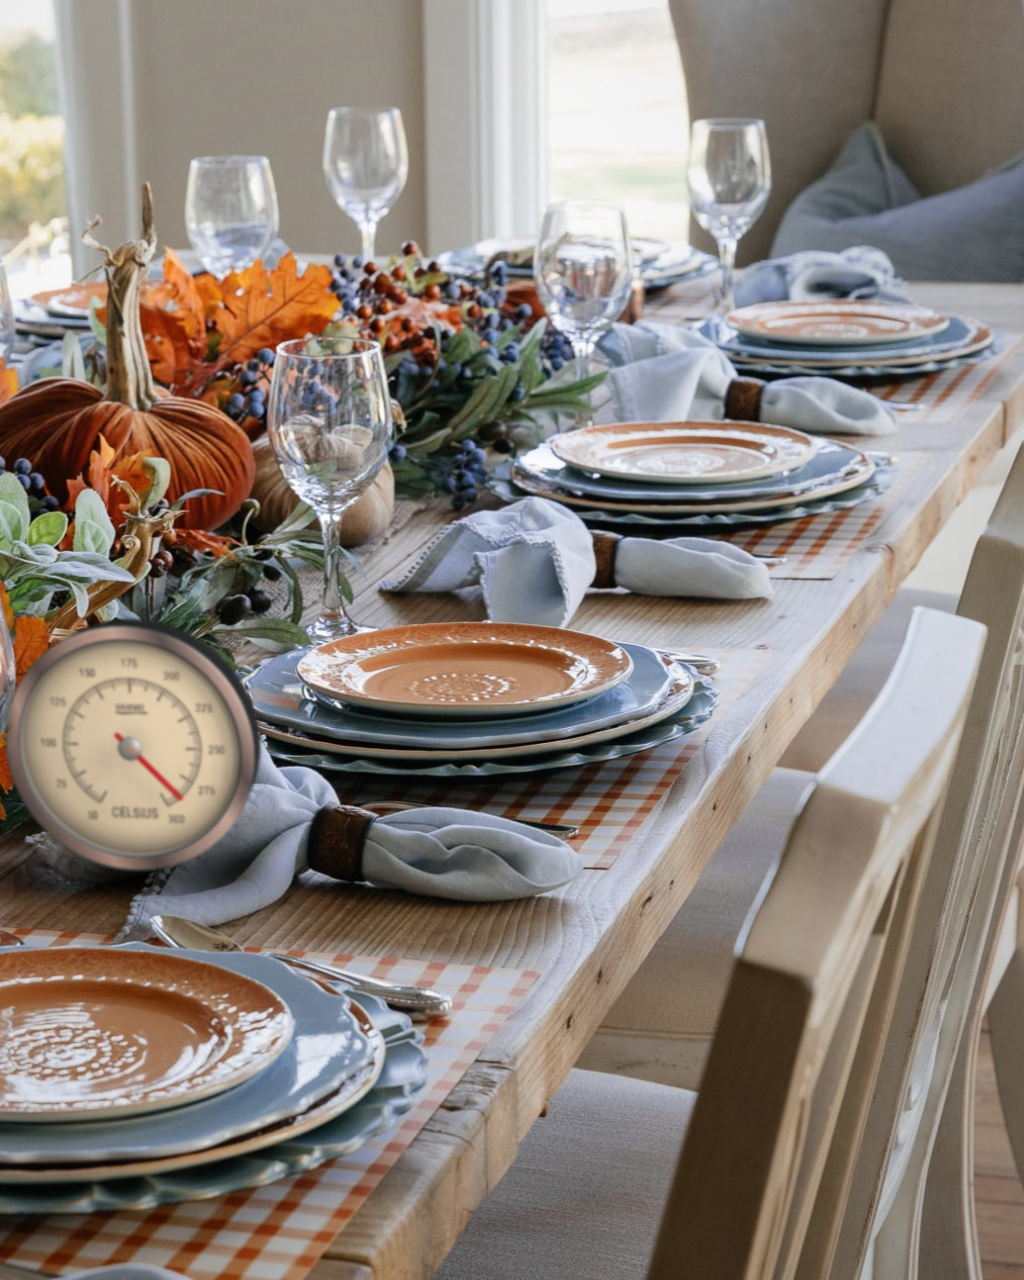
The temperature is 287.5,°C
